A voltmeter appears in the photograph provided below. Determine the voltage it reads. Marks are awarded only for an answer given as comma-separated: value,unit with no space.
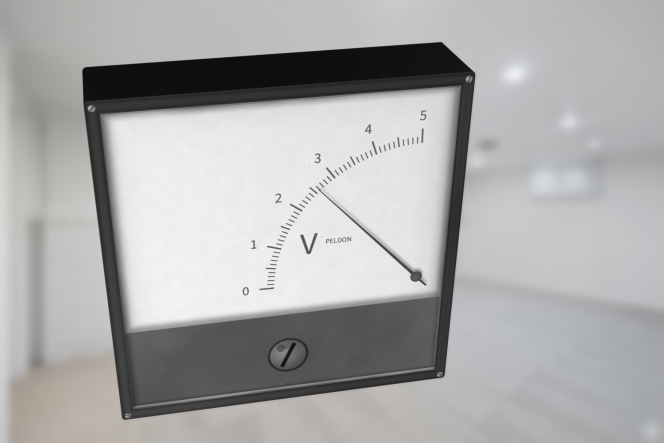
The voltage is 2.6,V
